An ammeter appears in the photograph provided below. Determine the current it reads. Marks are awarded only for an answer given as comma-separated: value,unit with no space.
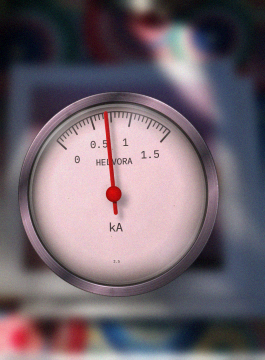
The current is 0.7,kA
